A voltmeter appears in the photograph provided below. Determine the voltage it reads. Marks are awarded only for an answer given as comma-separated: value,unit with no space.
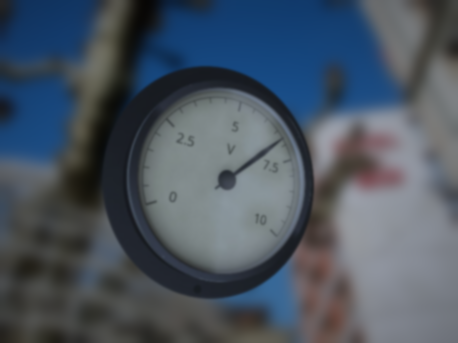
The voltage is 6.75,V
